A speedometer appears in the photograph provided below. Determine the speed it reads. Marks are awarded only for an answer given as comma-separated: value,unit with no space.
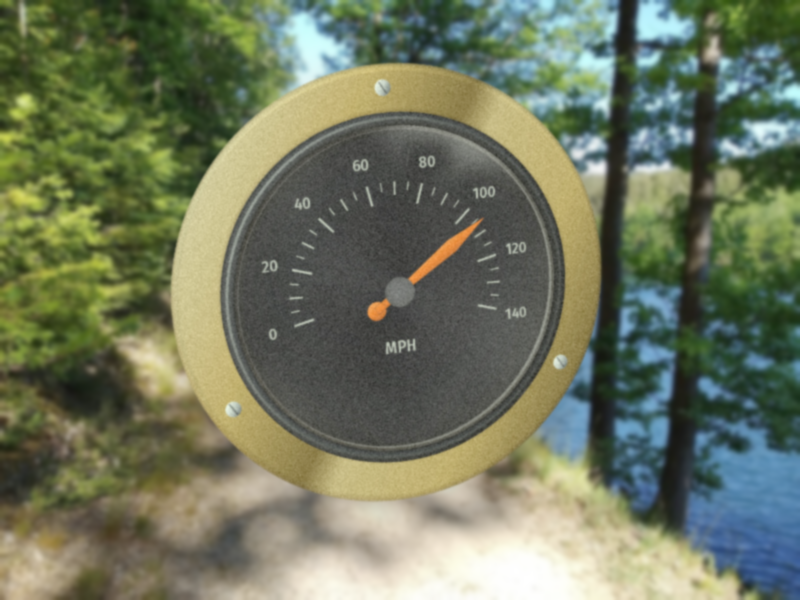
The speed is 105,mph
